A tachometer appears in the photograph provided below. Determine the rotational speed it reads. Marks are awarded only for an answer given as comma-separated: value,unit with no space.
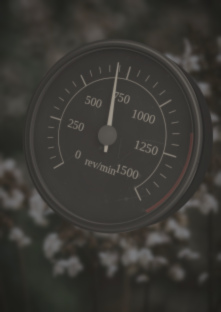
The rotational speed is 700,rpm
